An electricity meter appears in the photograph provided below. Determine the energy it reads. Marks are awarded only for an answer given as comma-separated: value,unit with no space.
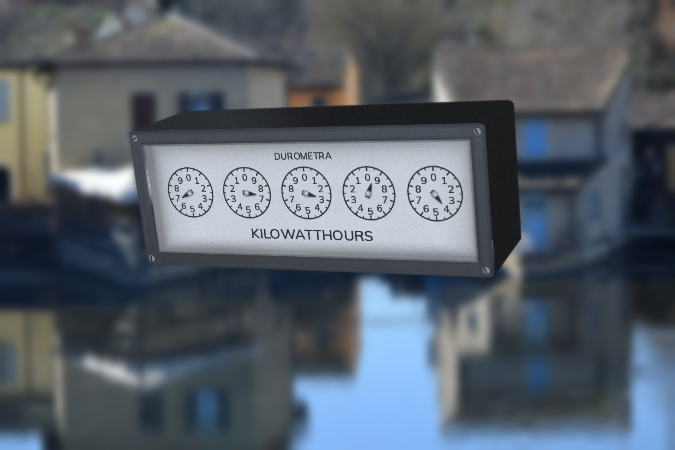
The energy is 67294,kWh
